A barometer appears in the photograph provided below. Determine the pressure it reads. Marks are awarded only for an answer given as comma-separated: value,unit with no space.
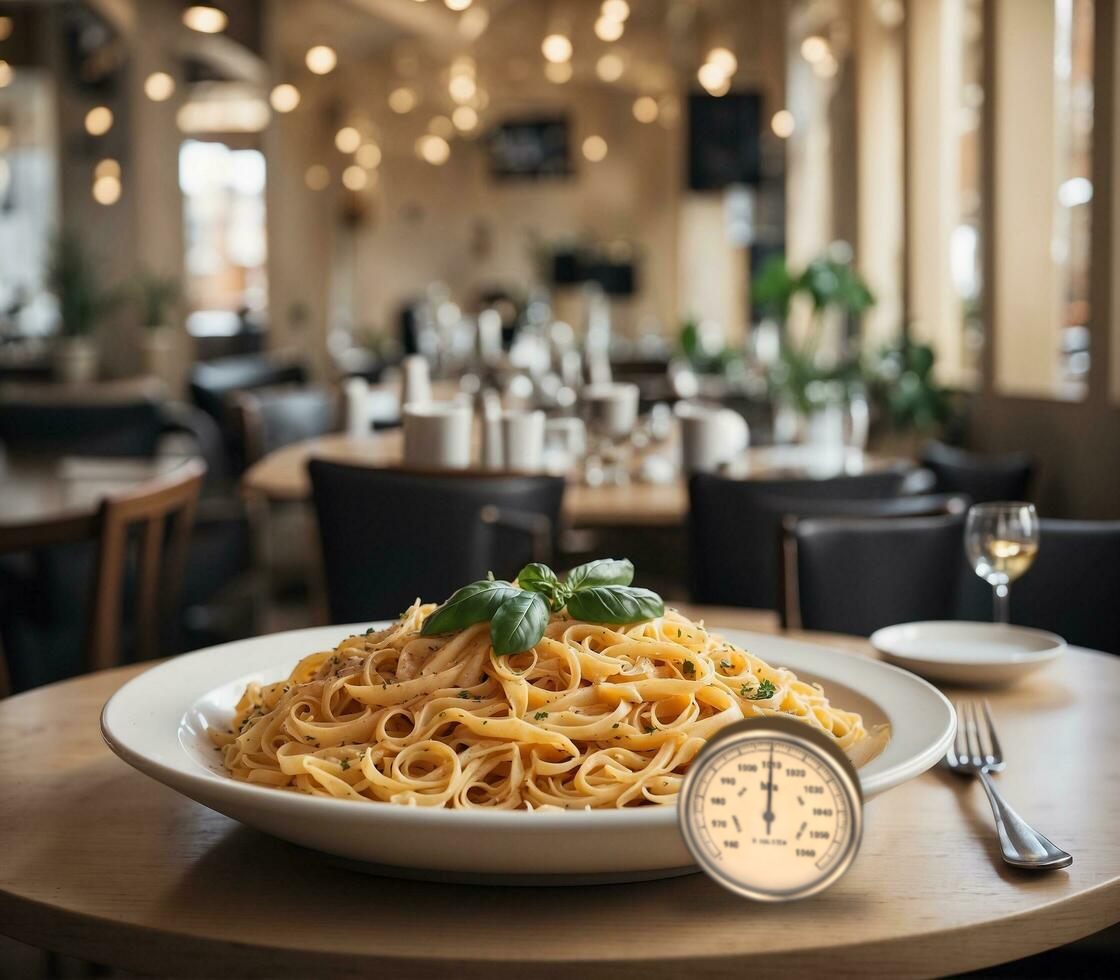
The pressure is 1010,hPa
